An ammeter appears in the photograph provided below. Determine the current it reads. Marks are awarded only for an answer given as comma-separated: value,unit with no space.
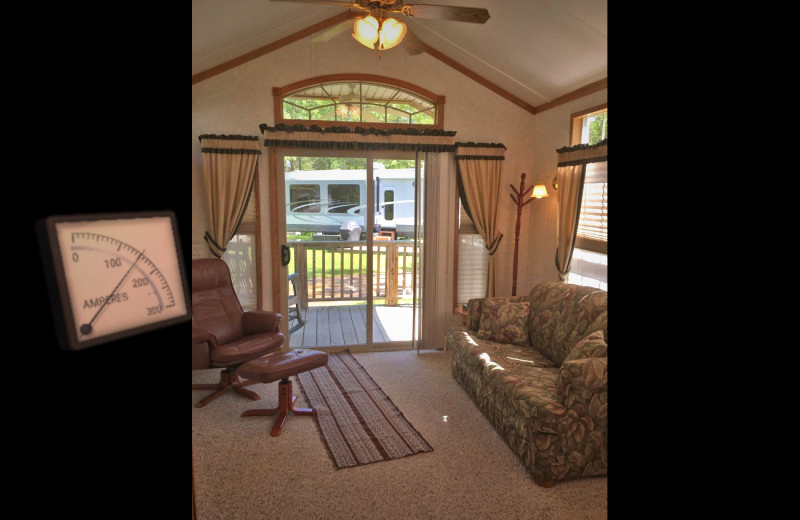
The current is 150,A
